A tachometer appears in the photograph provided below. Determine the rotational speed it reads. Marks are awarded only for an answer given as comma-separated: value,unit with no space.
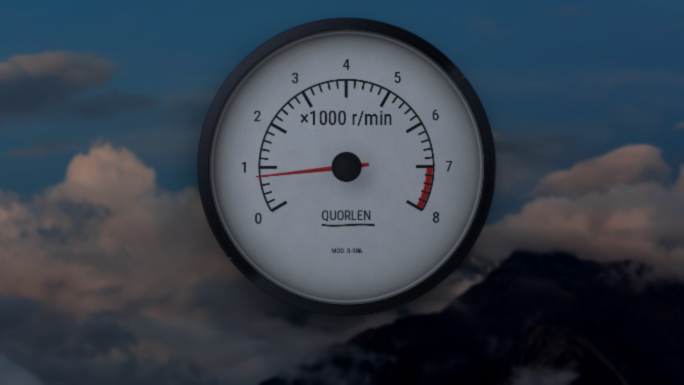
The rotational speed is 800,rpm
